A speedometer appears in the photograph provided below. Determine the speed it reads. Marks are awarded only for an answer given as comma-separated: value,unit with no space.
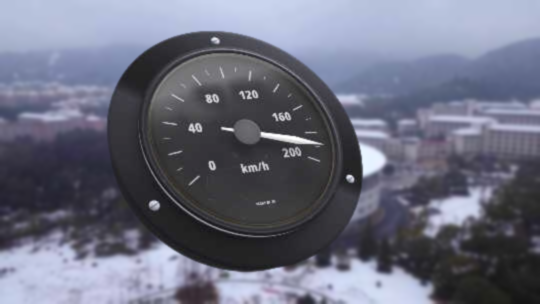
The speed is 190,km/h
